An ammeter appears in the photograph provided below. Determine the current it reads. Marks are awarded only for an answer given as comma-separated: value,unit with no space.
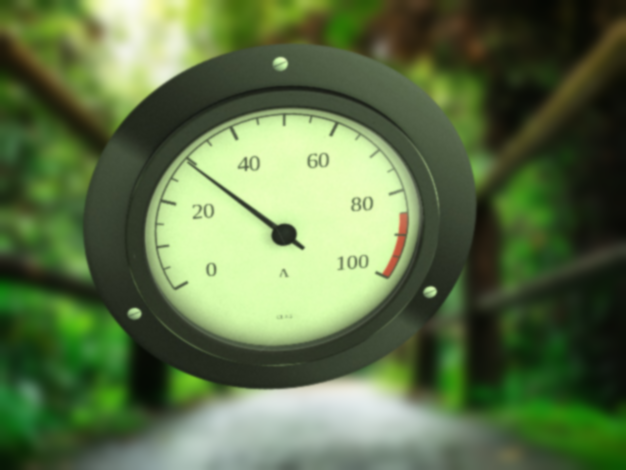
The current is 30,A
